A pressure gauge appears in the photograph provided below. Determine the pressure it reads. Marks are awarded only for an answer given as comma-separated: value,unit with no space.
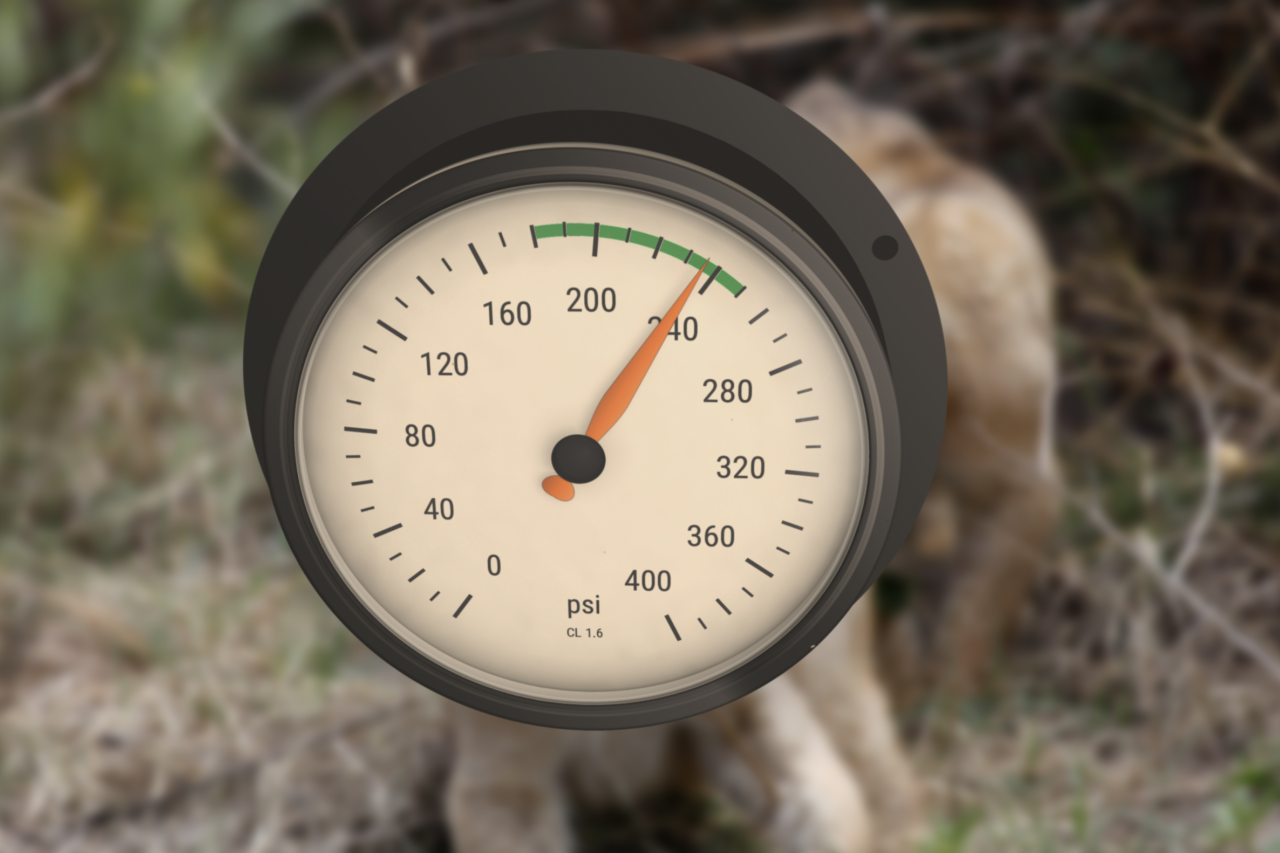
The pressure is 235,psi
